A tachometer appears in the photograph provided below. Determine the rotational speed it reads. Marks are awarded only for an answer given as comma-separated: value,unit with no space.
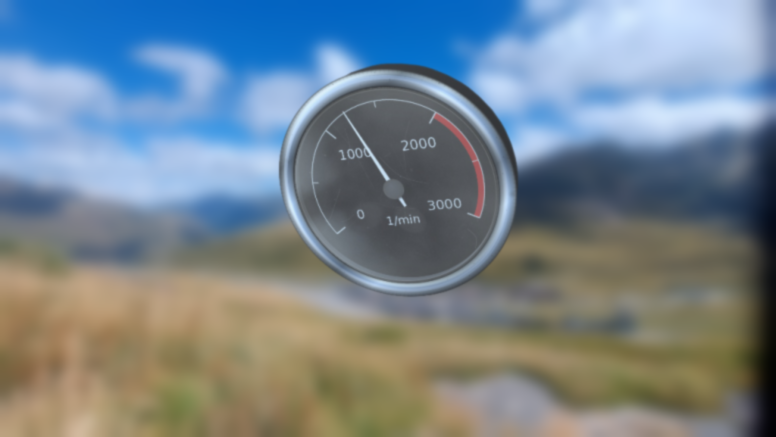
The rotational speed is 1250,rpm
